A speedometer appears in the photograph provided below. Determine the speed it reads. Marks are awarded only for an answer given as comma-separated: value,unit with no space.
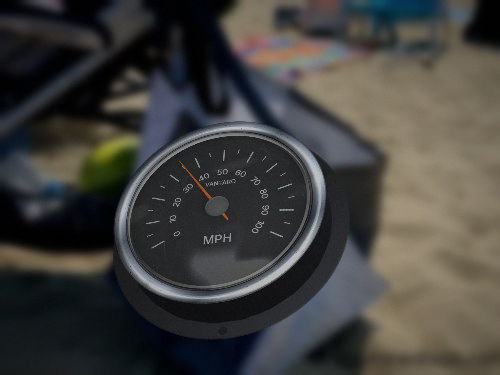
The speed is 35,mph
